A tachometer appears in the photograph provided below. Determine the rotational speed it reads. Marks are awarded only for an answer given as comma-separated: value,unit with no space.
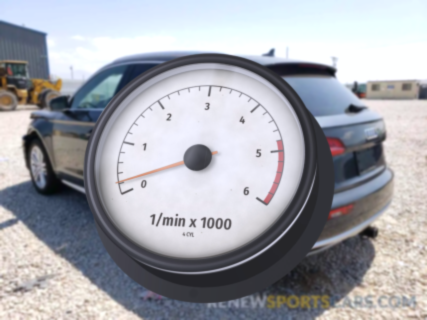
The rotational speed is 200,rpm
